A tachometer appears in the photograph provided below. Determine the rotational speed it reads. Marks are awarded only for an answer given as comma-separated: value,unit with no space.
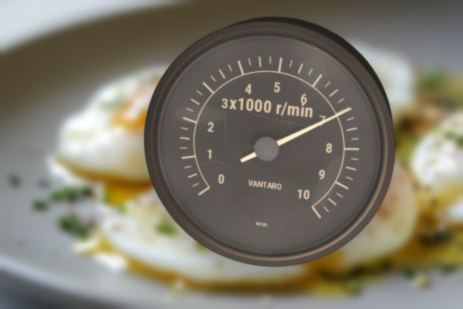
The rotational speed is 7000,rpm
